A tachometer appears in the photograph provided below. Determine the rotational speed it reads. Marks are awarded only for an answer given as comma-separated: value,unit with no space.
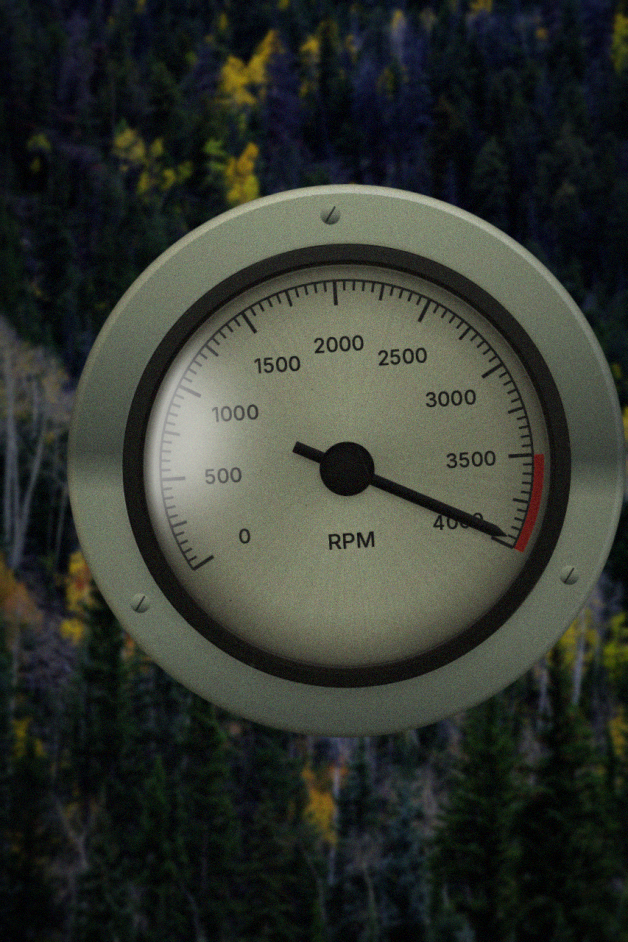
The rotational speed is 3950,rpm
